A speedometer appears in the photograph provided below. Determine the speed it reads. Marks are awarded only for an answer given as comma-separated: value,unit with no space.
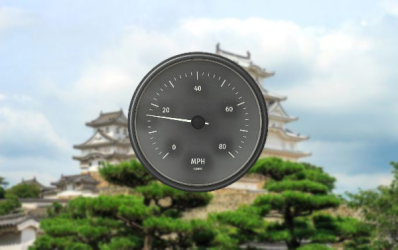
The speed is 16,mph
